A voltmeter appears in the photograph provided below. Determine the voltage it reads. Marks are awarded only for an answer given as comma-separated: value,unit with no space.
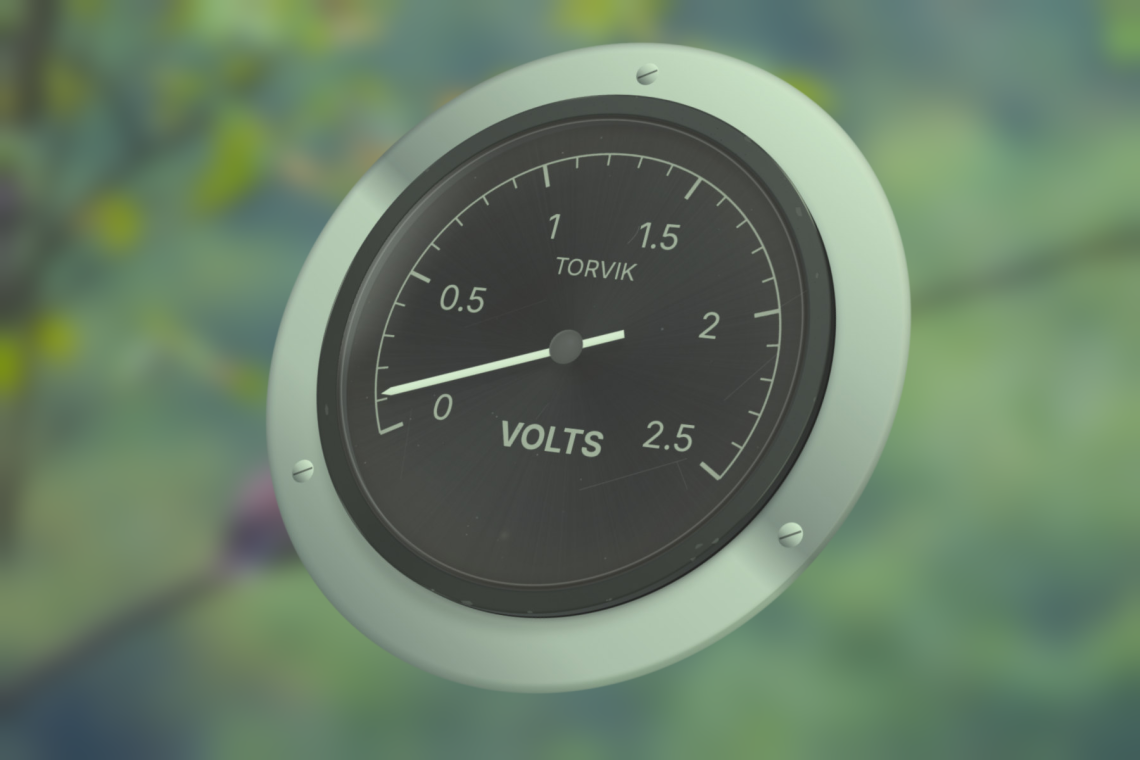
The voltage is 0.1,V
